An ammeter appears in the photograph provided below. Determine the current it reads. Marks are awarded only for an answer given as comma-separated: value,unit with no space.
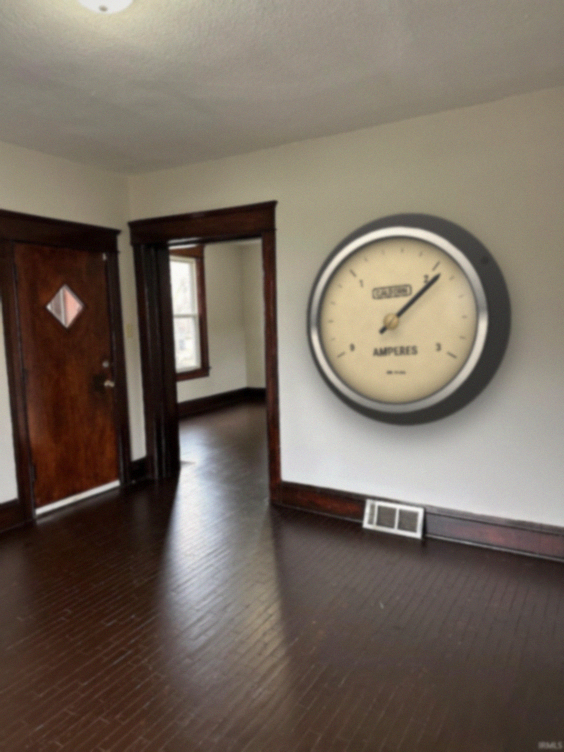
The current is 2.1,A
